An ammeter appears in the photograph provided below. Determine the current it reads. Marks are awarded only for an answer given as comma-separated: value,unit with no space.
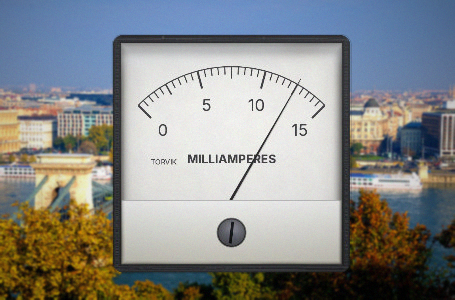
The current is 12.5,mA
